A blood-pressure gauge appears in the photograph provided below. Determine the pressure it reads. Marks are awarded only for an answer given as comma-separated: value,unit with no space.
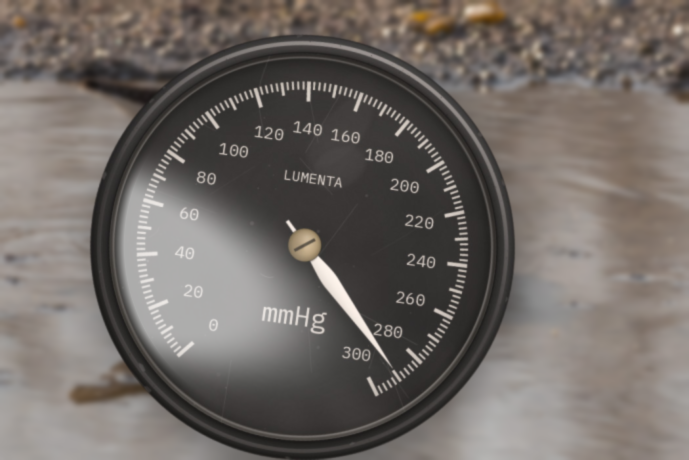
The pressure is 290,mmHg
